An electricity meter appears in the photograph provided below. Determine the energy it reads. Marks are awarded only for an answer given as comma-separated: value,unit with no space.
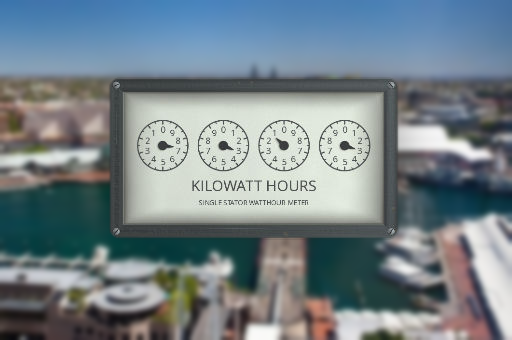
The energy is 7313,kWh
